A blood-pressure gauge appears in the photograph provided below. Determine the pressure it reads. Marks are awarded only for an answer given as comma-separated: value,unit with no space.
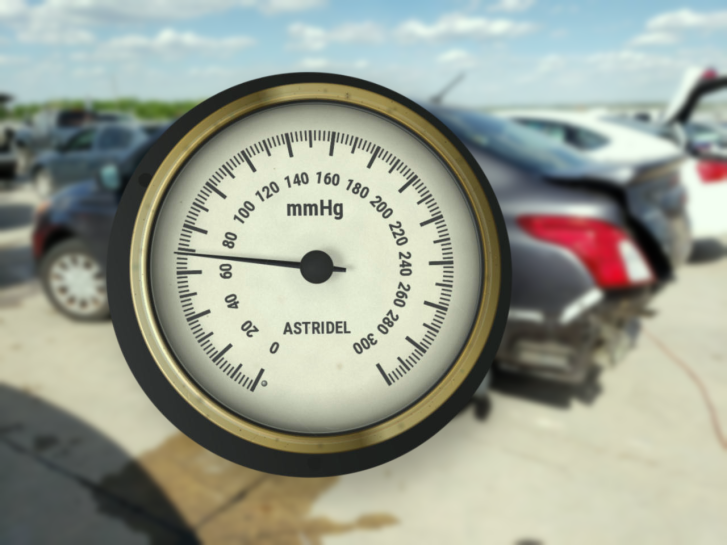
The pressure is 68,mmHg
